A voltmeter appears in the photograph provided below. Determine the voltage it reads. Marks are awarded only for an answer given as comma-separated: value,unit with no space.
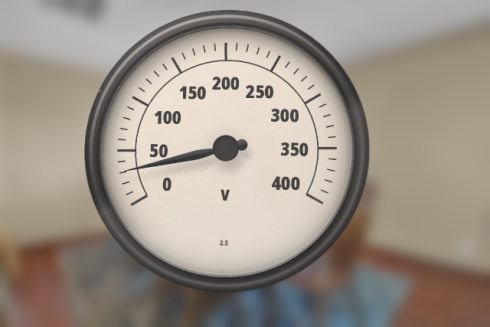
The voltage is 30,V
